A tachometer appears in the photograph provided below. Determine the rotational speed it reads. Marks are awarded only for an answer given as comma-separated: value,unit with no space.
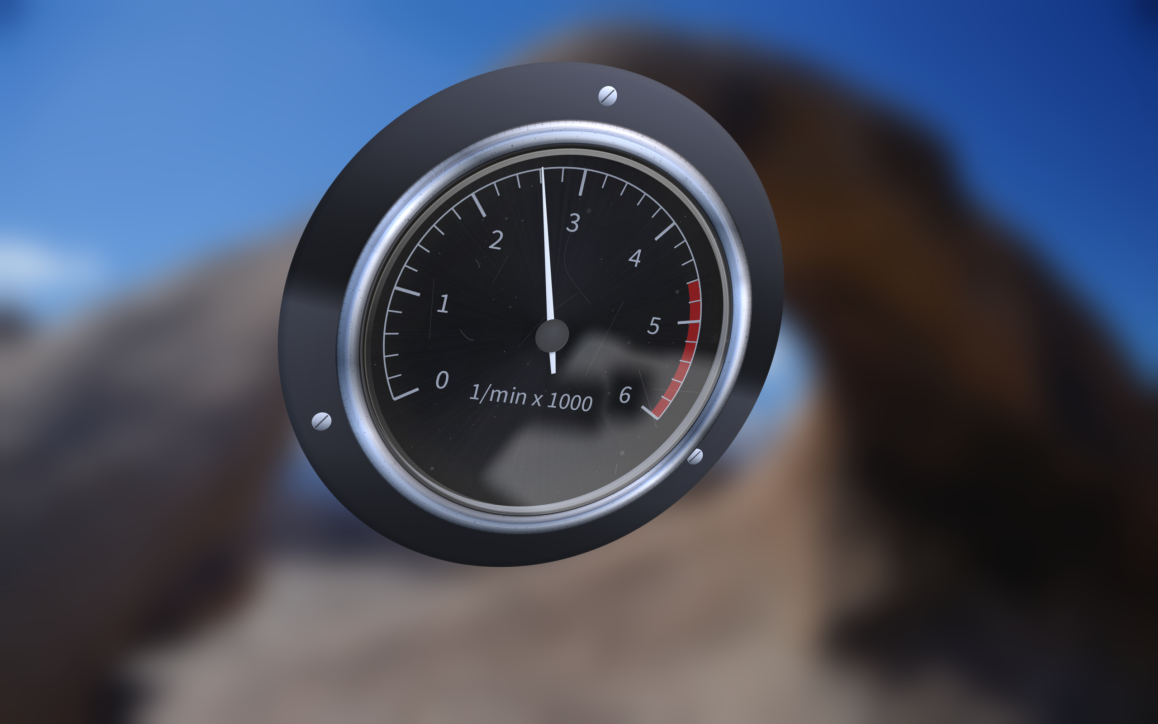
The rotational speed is 2600,rpm
